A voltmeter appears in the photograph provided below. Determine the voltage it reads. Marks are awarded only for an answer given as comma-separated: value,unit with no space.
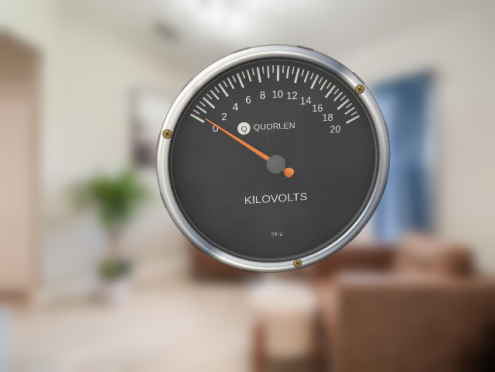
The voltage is 0.5,kV
